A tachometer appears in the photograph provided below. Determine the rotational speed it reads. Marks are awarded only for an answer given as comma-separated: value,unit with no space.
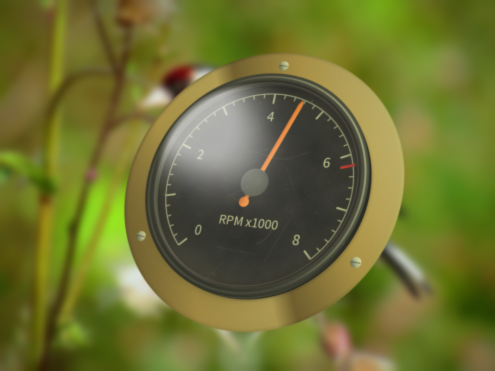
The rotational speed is 4600,rpm
